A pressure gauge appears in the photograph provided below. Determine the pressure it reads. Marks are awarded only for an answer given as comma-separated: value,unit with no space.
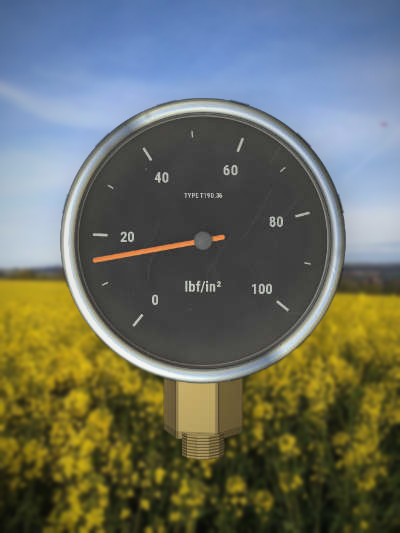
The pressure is 15,psi
